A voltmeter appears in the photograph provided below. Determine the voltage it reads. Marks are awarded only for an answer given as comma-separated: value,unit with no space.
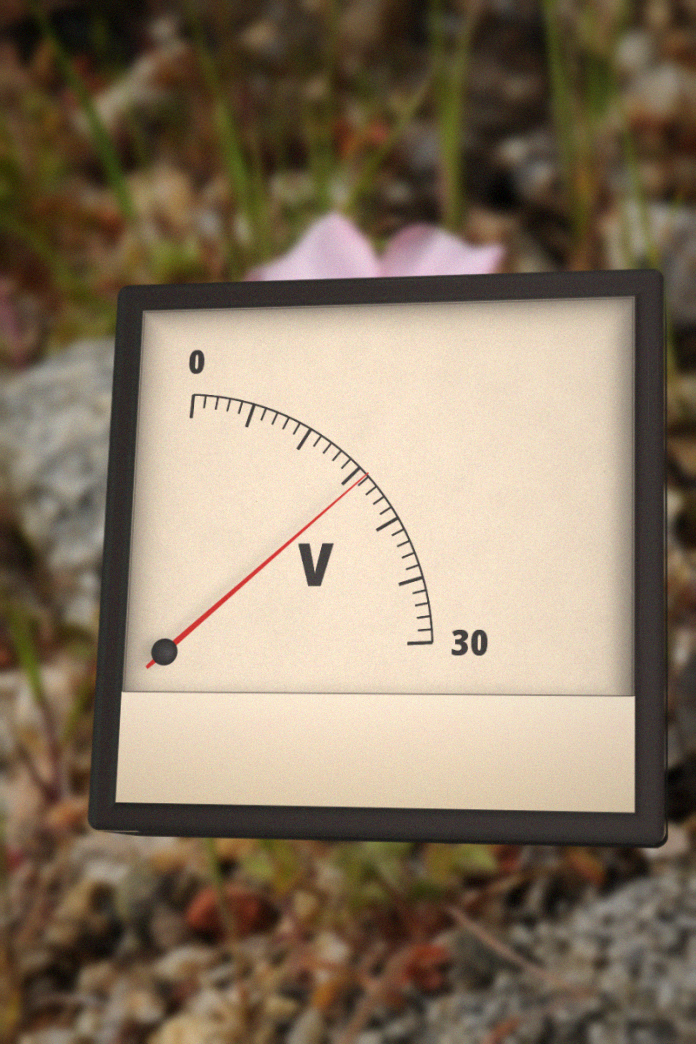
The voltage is 16,V
